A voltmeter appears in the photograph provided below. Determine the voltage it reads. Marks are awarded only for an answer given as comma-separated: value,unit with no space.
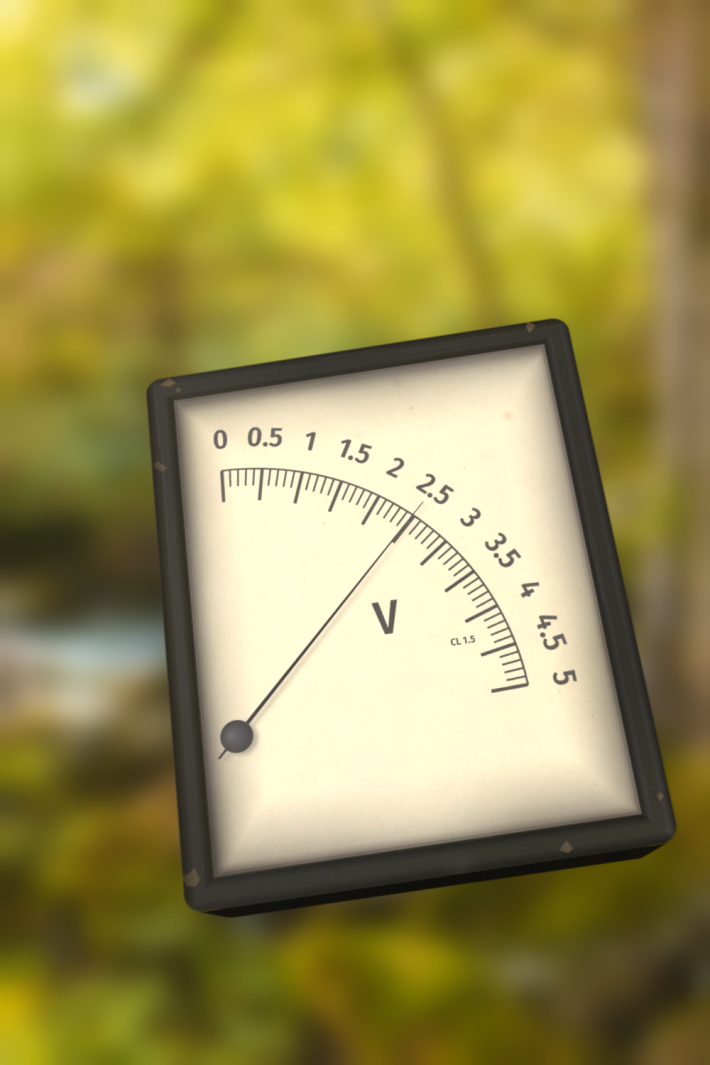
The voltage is 2.5,V
